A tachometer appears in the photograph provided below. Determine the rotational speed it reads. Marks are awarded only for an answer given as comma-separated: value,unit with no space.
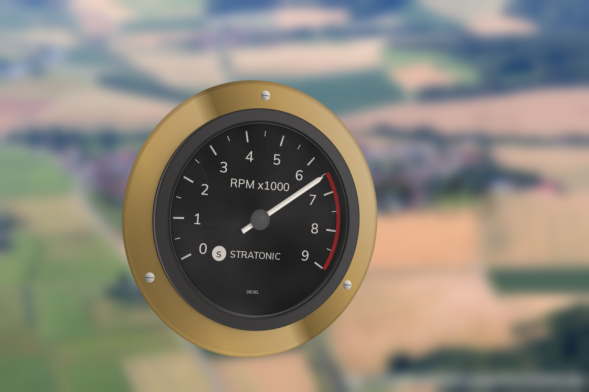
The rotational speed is 6500,rpm
